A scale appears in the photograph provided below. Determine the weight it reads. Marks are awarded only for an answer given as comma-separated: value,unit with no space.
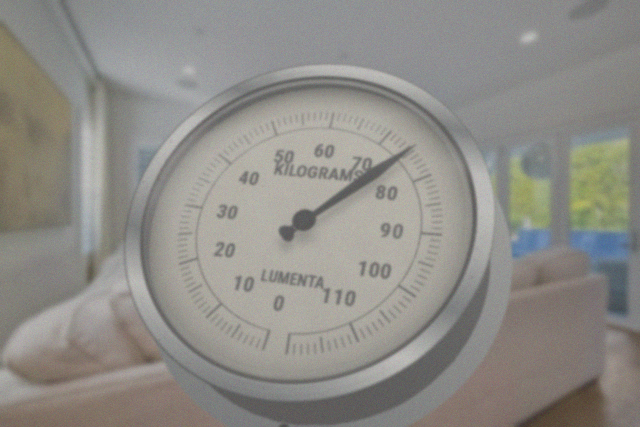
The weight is 75,kg
